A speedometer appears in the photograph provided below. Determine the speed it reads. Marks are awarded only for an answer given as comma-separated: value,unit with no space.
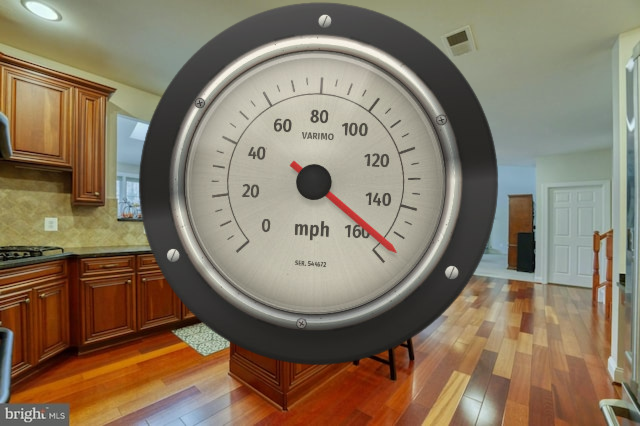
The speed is 155,mph
